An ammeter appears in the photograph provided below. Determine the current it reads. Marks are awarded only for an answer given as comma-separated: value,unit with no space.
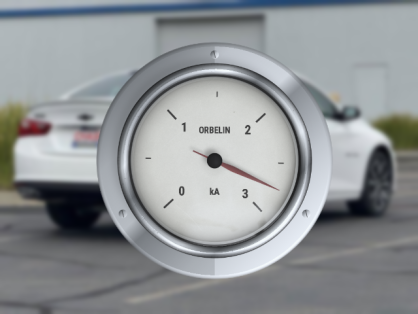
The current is 2.75,kA
